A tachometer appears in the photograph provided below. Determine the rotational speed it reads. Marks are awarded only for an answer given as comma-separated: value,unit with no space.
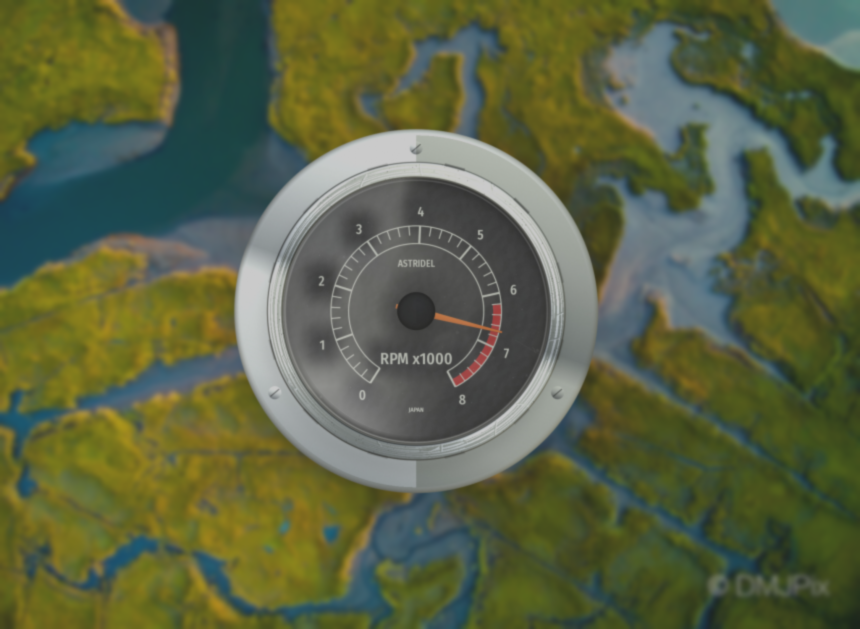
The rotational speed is 6700,rpm
